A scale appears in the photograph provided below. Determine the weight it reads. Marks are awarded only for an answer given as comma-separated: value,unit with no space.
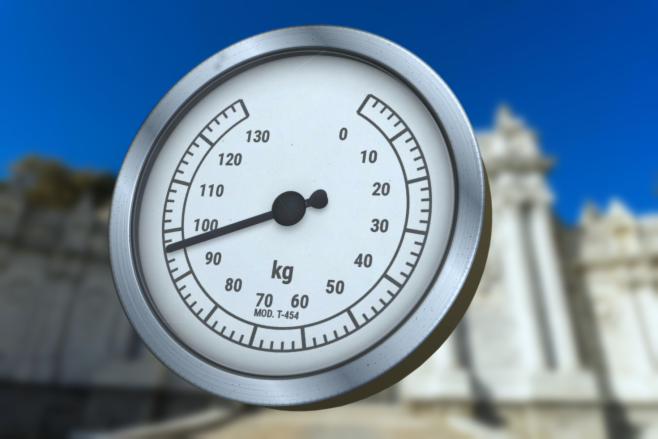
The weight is 96,kg
